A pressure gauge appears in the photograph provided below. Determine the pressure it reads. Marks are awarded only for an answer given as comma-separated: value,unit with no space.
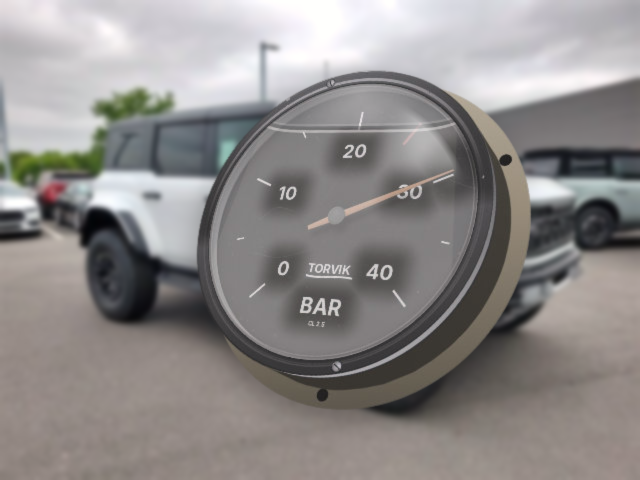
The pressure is 30,bar
